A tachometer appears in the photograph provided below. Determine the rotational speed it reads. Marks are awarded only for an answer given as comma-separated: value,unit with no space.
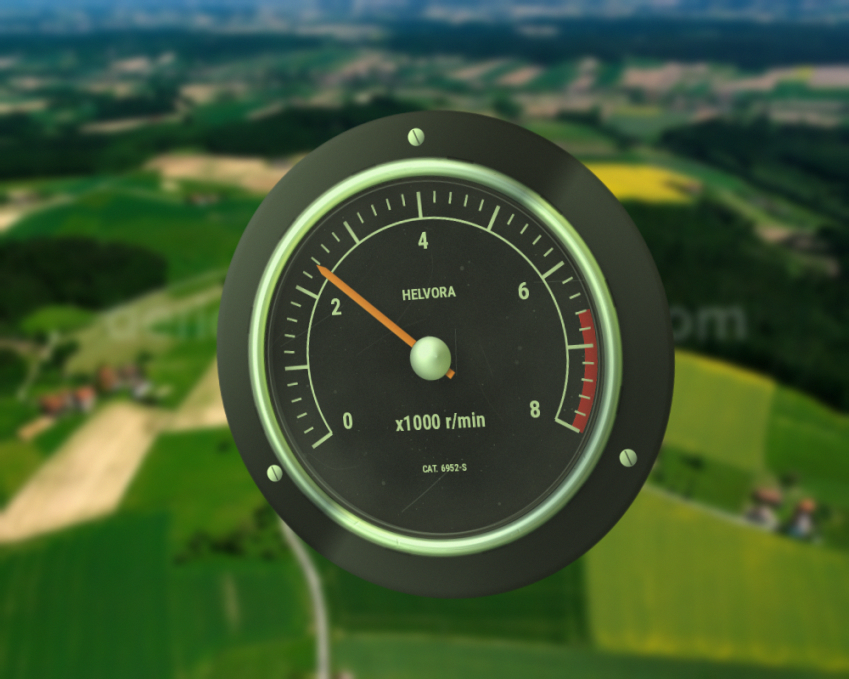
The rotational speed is 2400,rpm
